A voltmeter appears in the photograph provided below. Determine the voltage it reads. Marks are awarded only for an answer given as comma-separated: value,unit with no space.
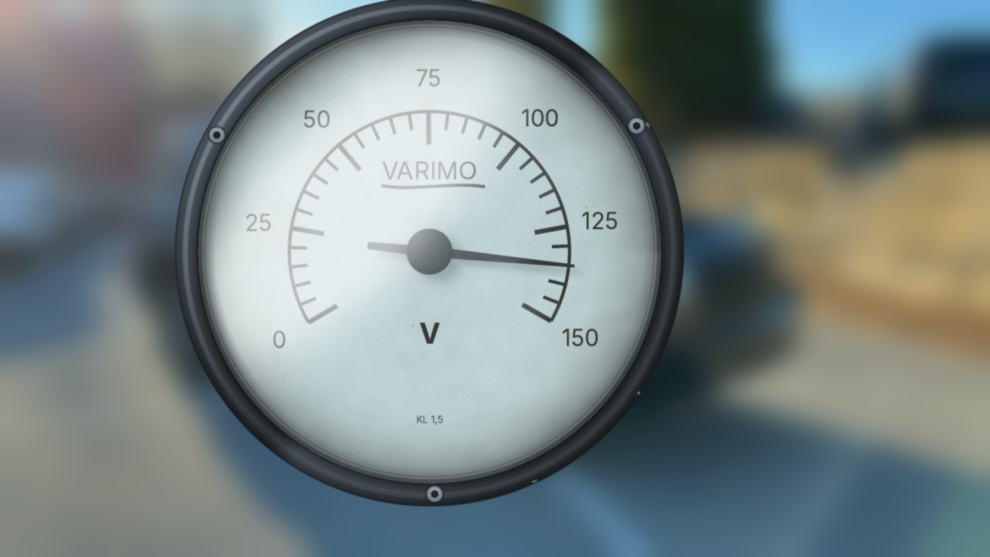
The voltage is 135,V
